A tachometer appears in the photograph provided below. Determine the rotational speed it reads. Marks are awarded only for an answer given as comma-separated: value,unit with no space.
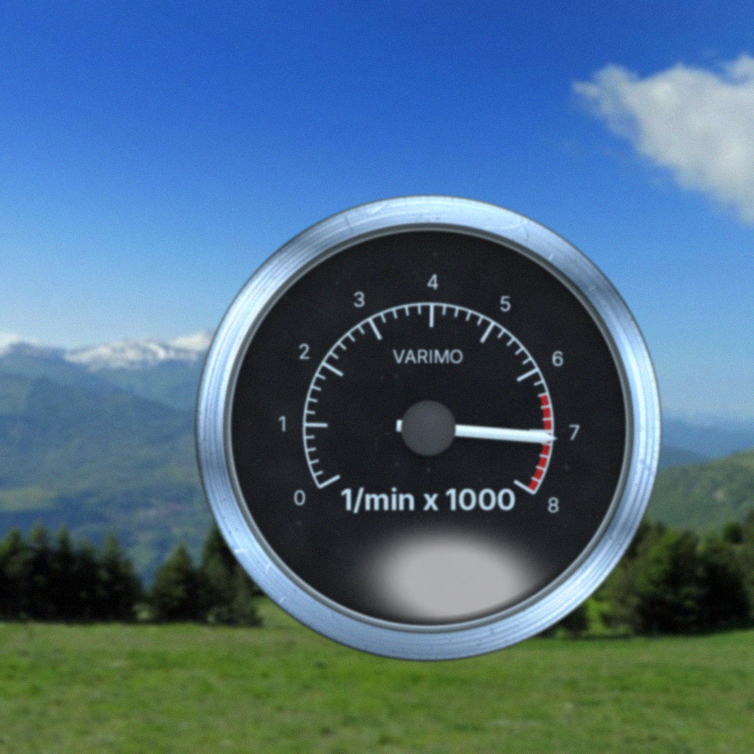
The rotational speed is 7100,rpm
